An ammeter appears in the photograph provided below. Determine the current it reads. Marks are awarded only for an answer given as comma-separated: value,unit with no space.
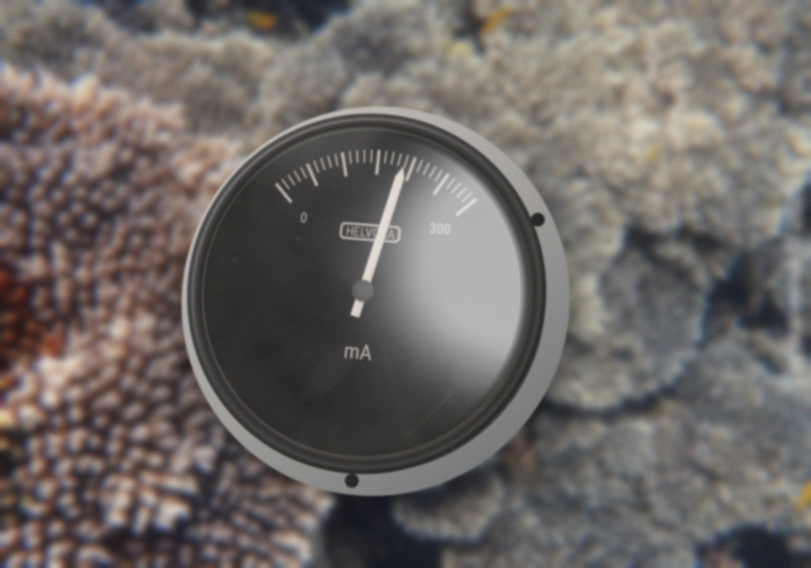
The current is 190,mA
